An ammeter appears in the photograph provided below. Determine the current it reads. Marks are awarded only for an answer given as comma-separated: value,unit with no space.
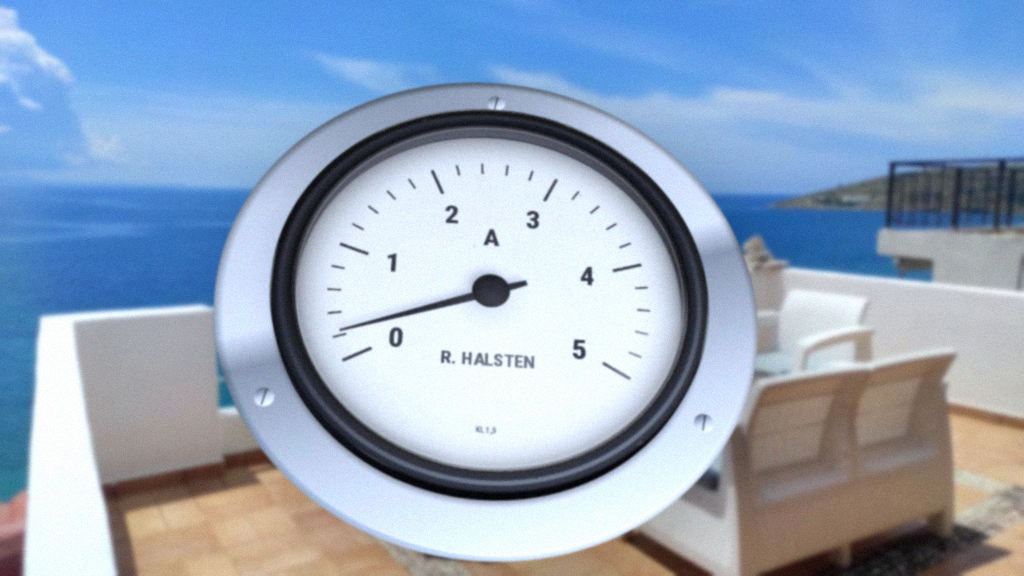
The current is 0.2,A
